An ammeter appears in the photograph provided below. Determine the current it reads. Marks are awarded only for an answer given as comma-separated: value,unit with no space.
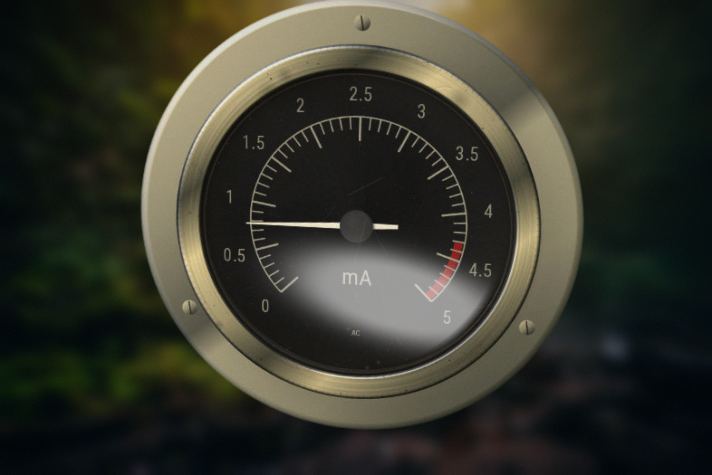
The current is 0.8,mA
